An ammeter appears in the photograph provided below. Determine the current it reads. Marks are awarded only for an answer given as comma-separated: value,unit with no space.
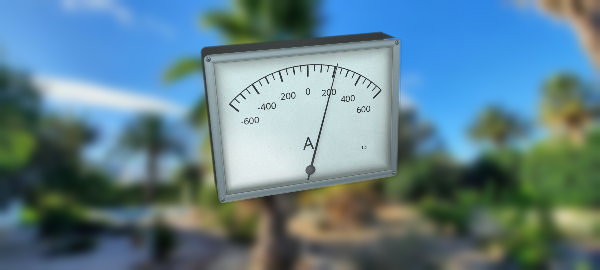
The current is 200,A
